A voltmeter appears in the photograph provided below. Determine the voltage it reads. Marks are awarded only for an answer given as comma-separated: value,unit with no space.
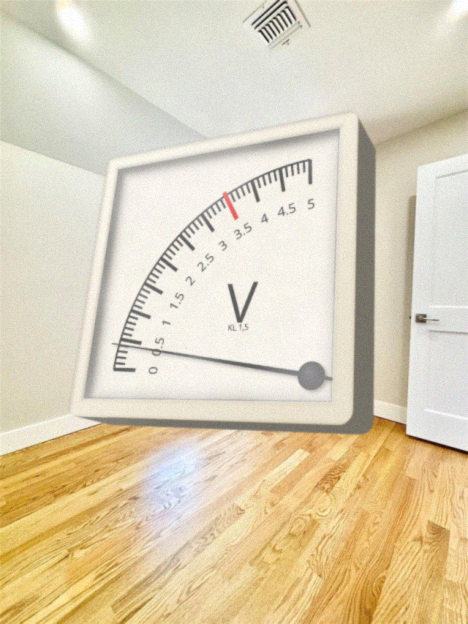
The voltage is 0.4,V
